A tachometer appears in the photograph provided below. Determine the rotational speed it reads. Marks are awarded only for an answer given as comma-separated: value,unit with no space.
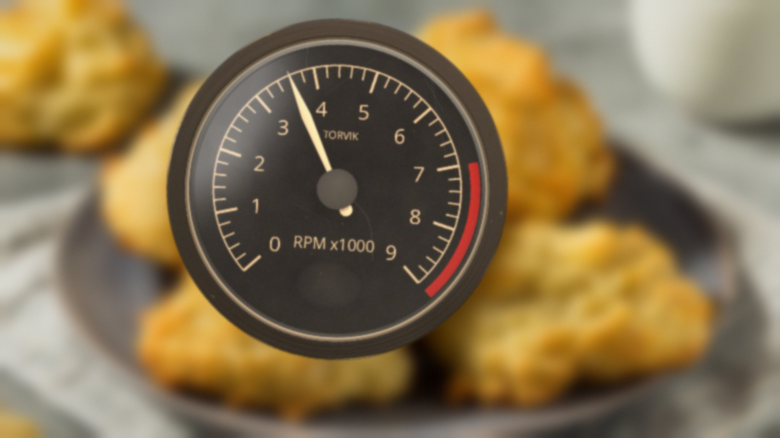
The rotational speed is 3600,rpm
